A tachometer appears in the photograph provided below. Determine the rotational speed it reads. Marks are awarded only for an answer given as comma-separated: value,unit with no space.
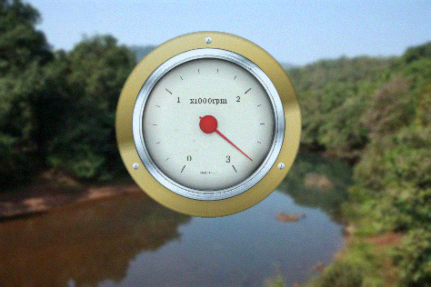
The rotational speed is 2800,rpm
